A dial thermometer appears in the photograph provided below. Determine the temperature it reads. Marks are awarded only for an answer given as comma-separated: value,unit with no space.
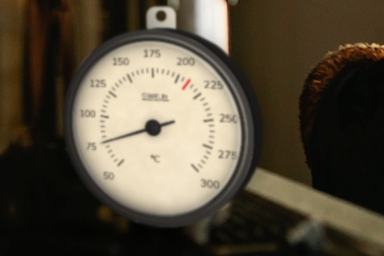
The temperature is 75,°C
